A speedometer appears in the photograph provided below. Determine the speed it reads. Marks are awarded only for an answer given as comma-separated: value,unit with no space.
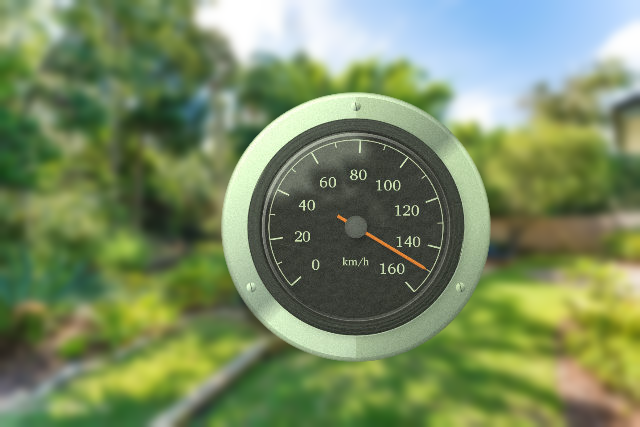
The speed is 150,km/h
